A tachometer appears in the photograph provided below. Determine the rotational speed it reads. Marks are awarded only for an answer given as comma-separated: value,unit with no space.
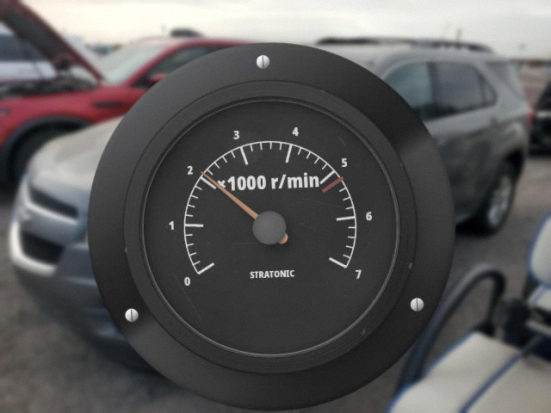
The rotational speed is 2100,rpm
